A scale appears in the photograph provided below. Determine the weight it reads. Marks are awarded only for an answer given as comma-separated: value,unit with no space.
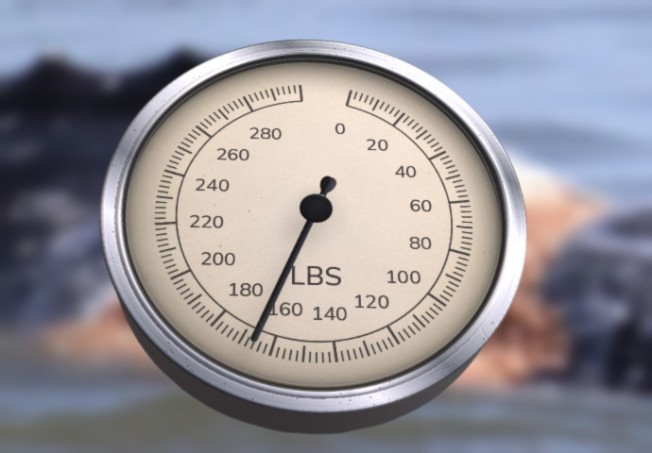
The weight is 166,lb
